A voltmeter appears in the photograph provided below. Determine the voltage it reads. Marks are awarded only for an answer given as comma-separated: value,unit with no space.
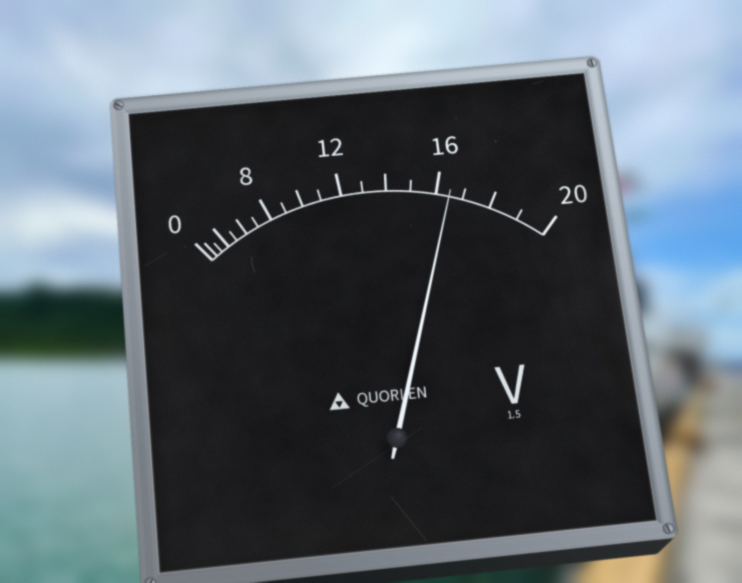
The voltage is 16.5,V
